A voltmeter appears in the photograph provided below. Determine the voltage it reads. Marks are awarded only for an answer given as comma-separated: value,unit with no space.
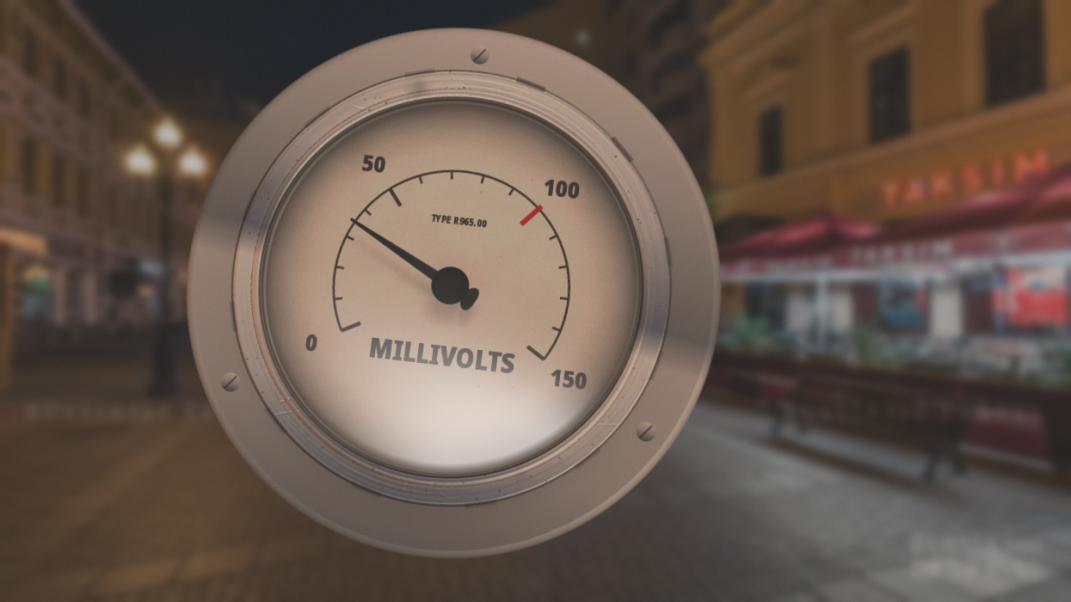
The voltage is 35,mV
